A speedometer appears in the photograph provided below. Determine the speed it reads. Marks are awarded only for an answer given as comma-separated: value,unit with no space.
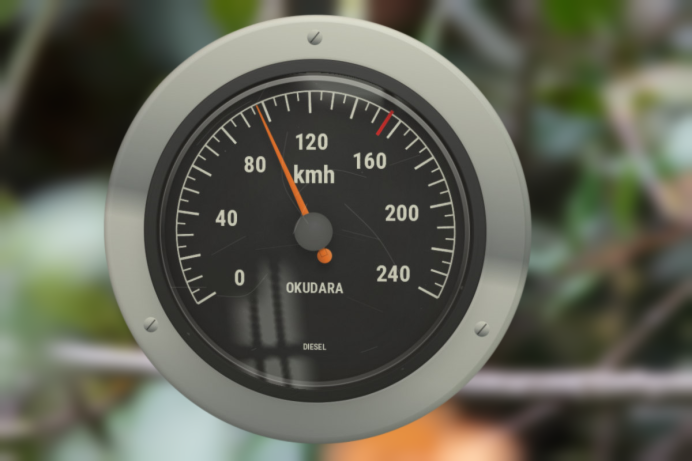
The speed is 97.5,km/h
